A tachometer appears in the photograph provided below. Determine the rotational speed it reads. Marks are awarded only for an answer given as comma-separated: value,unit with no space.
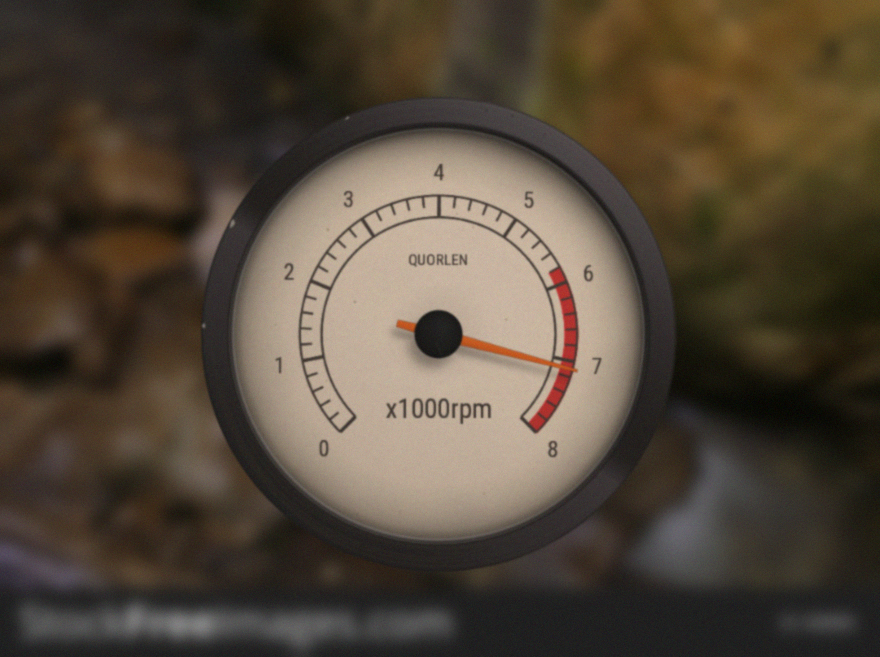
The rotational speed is 7100,rpm
